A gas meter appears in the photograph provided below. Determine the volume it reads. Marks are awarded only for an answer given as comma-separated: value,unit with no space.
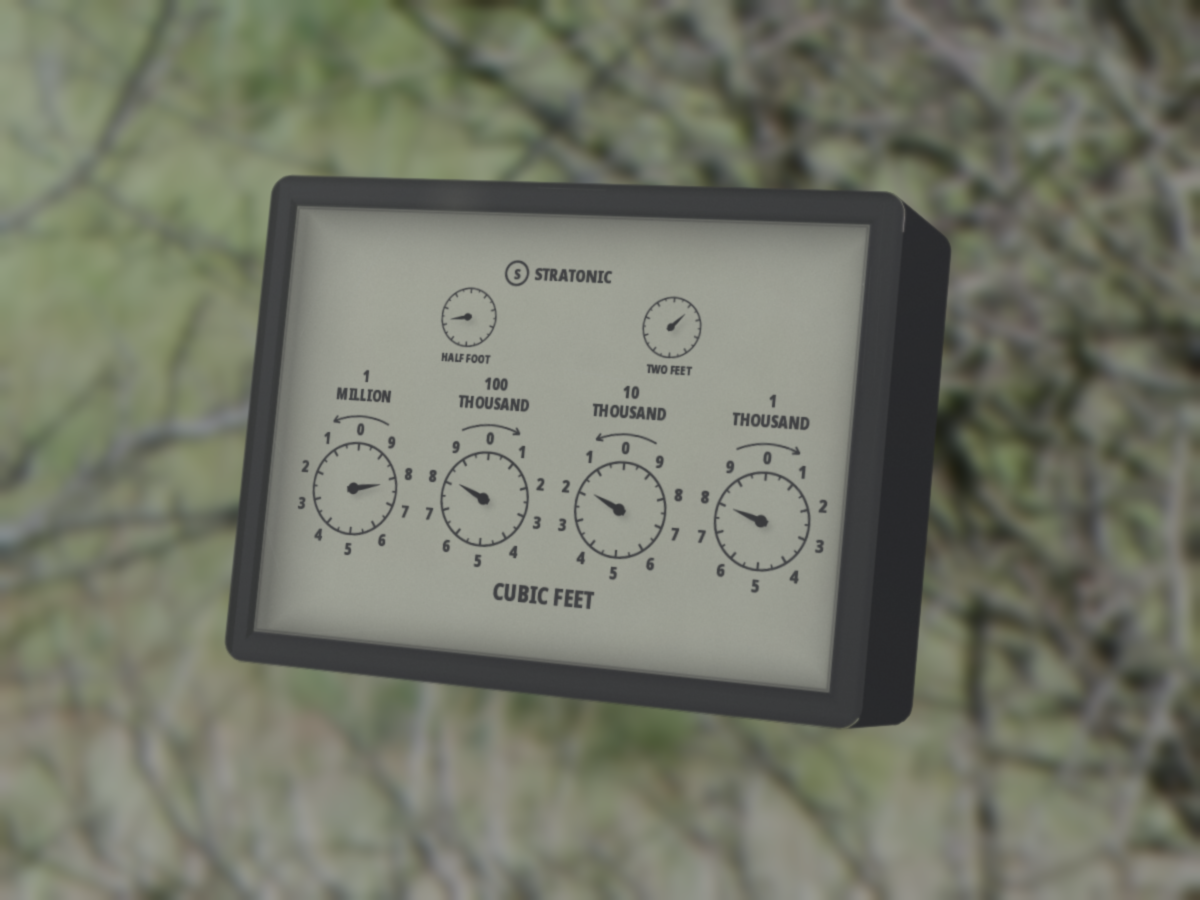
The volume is 781800,ft³
